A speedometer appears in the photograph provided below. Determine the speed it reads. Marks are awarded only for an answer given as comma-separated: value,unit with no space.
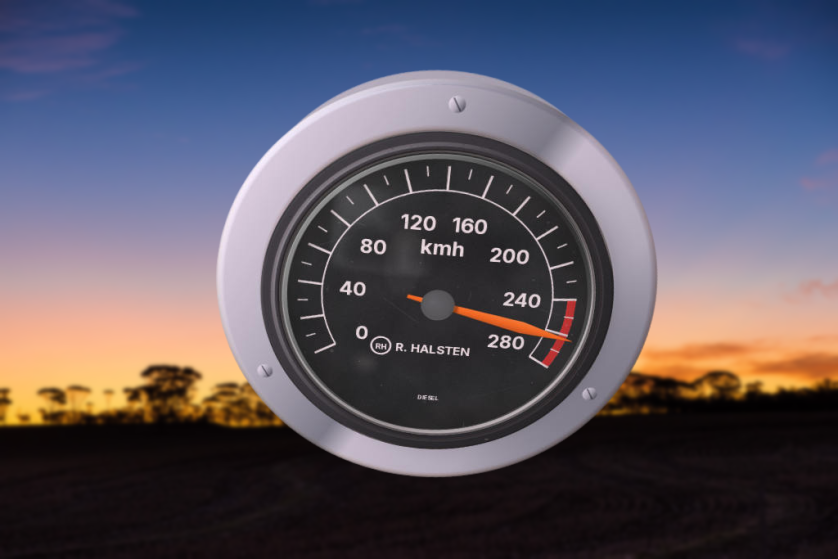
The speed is 260,km/h
